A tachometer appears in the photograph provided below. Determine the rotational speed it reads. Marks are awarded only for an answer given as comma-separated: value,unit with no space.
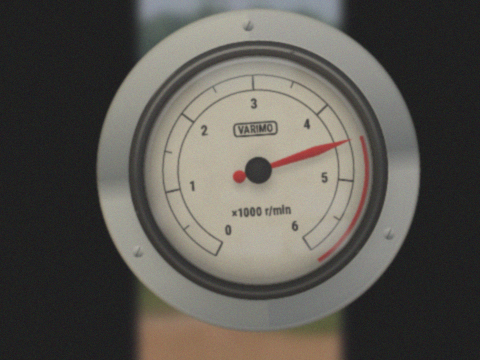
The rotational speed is 4500,rpm
